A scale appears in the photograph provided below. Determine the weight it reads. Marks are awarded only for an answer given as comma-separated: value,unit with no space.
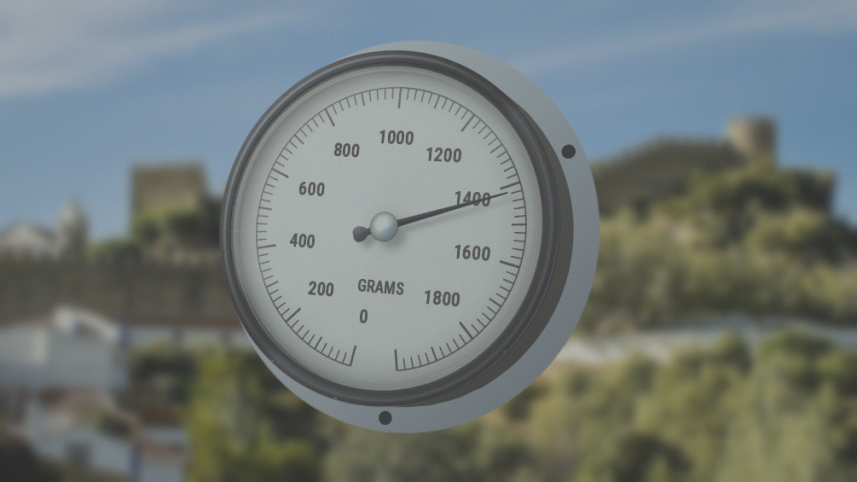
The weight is 1420,g
